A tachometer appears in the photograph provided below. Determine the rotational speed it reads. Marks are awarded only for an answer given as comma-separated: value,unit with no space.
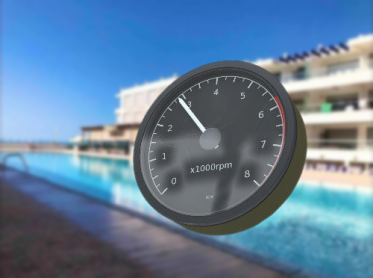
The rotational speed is 2875,rpm
